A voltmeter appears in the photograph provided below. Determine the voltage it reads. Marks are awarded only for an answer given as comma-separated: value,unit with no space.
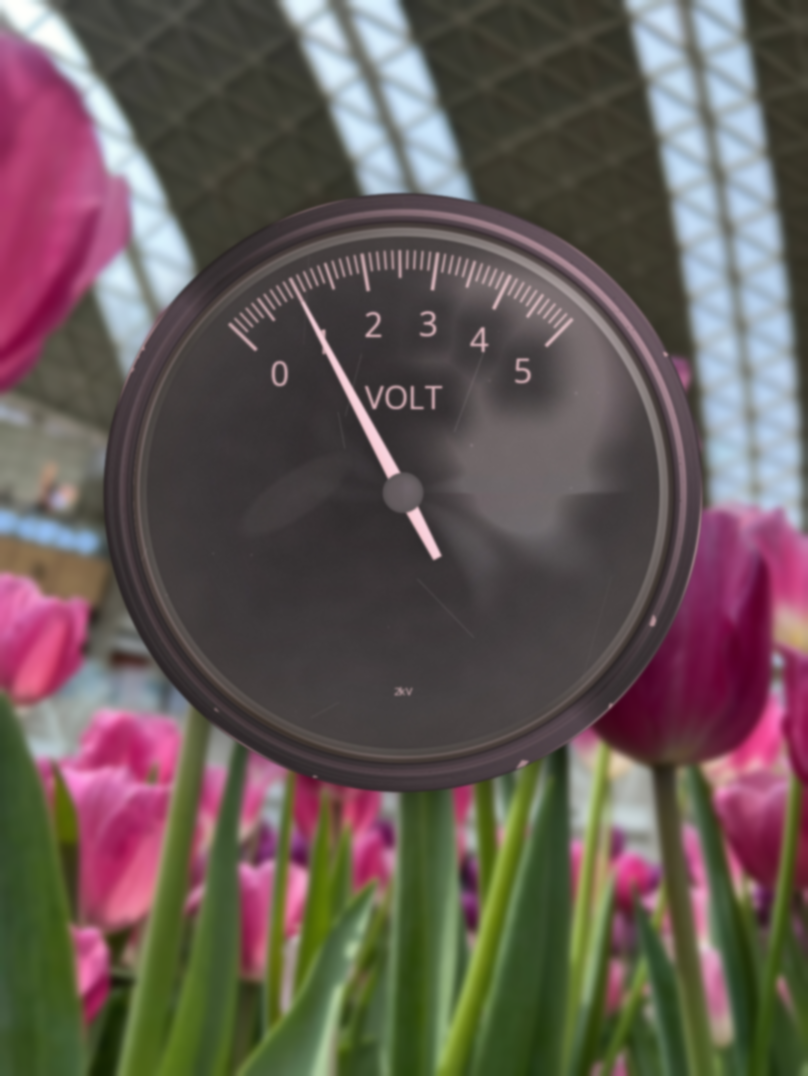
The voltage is 1,V
